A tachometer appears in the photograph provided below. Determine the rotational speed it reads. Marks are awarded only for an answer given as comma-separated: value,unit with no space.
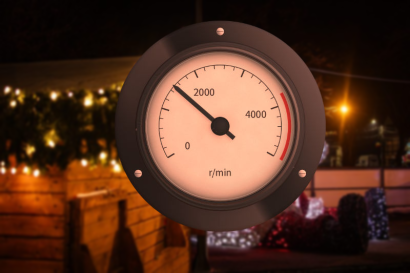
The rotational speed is 1500,rpm
